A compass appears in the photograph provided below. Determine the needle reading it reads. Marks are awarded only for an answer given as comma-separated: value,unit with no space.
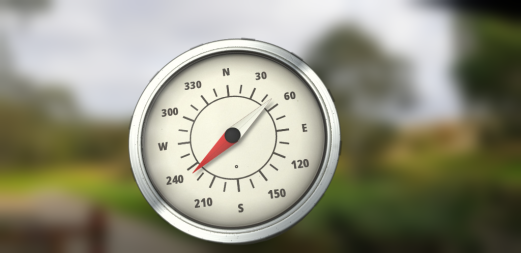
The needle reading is 232.5,°
